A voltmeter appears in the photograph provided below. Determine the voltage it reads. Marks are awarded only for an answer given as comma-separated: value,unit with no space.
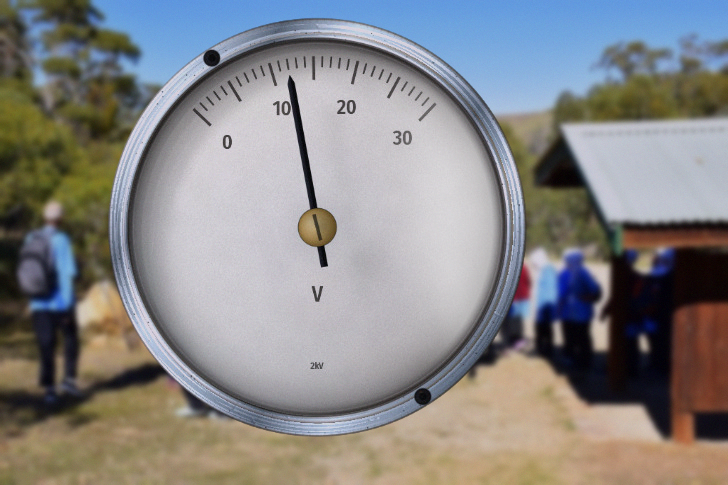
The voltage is 12,V
